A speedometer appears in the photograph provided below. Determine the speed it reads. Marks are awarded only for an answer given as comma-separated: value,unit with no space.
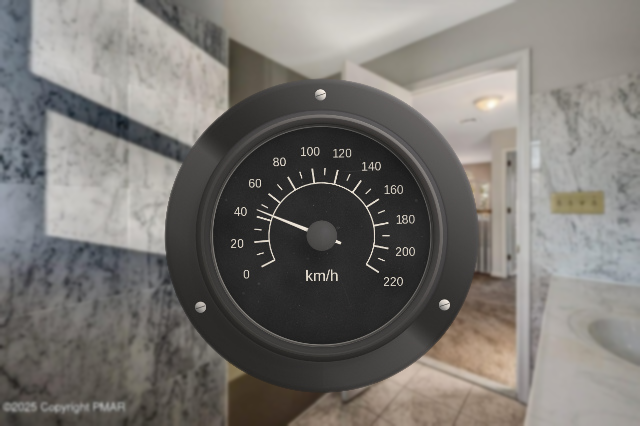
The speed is 45,km/h
